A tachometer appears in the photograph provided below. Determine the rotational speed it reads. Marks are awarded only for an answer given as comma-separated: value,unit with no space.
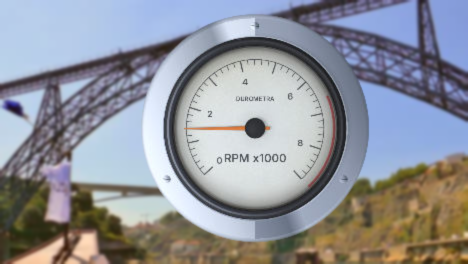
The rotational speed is 1400,rpm
